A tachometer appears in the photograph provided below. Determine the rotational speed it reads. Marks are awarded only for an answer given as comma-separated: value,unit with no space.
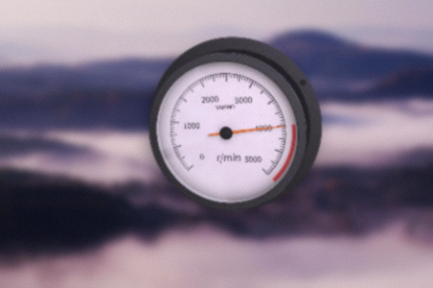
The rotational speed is 4000,rpm
